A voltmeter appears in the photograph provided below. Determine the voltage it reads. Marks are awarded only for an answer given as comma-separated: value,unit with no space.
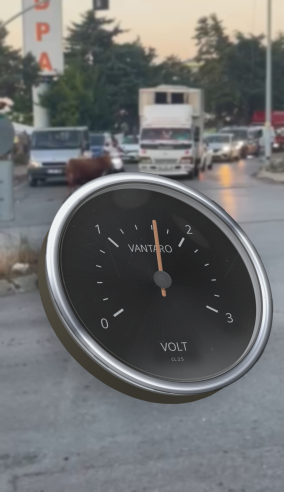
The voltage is 1.6,V
